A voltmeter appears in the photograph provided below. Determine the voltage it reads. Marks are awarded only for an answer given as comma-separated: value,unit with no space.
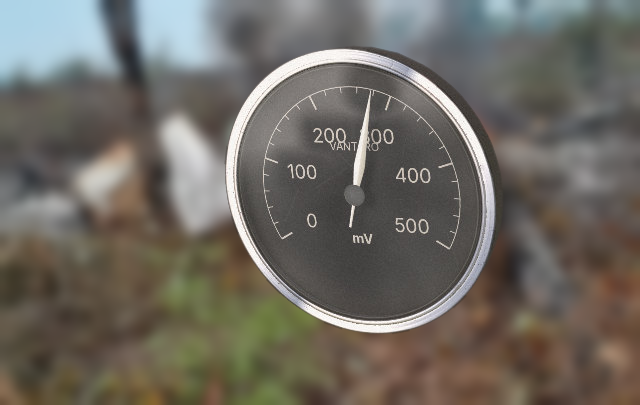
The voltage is 280,mV
